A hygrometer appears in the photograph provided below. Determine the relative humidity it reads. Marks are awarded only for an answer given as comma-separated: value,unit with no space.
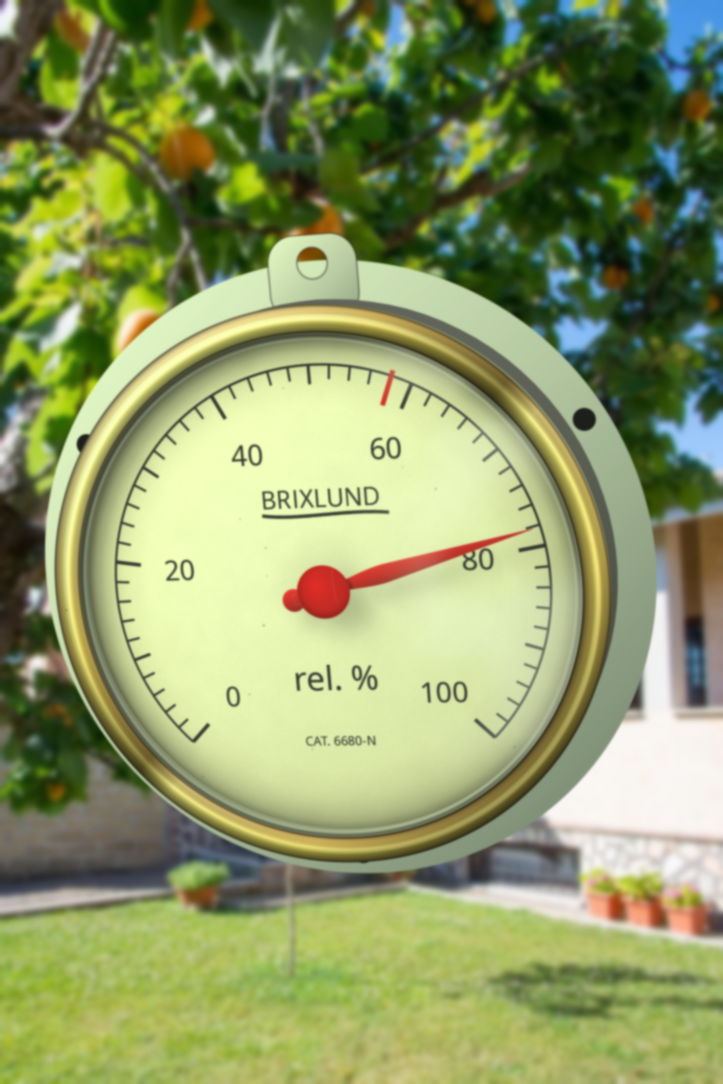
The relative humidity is 78,%
